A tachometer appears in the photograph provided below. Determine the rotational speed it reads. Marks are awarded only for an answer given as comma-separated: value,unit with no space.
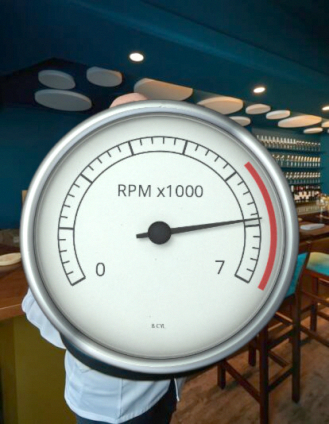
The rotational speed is 5900,rpm
